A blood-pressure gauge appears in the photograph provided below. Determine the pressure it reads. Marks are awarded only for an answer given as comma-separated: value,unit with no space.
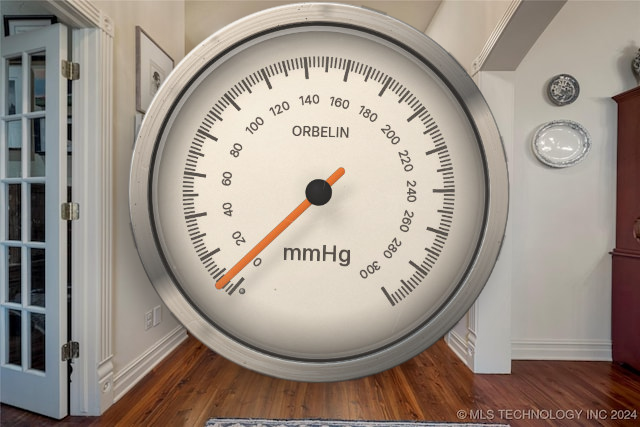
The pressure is 6,mmHg
